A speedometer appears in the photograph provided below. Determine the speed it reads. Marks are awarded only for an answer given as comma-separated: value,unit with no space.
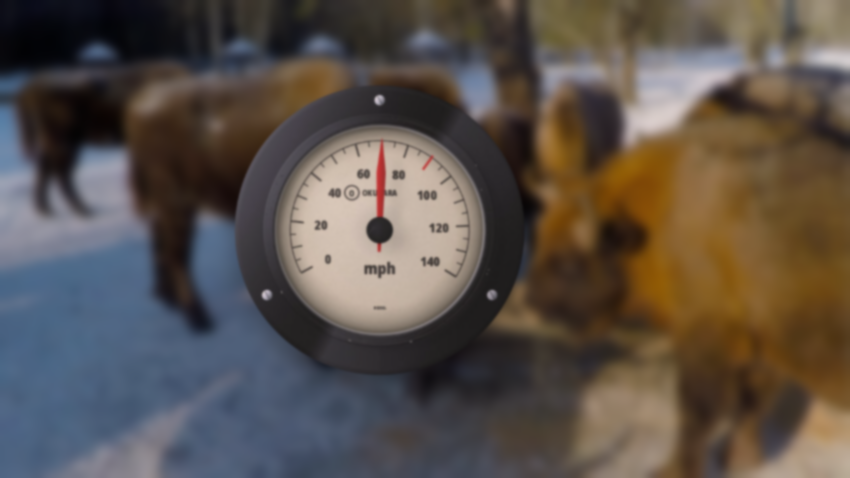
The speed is 70,mph
